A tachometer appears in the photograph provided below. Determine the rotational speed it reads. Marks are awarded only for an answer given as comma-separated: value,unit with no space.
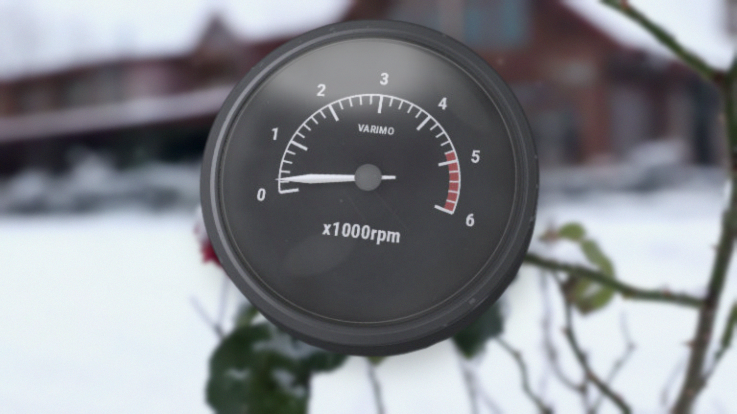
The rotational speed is 200,rpm
